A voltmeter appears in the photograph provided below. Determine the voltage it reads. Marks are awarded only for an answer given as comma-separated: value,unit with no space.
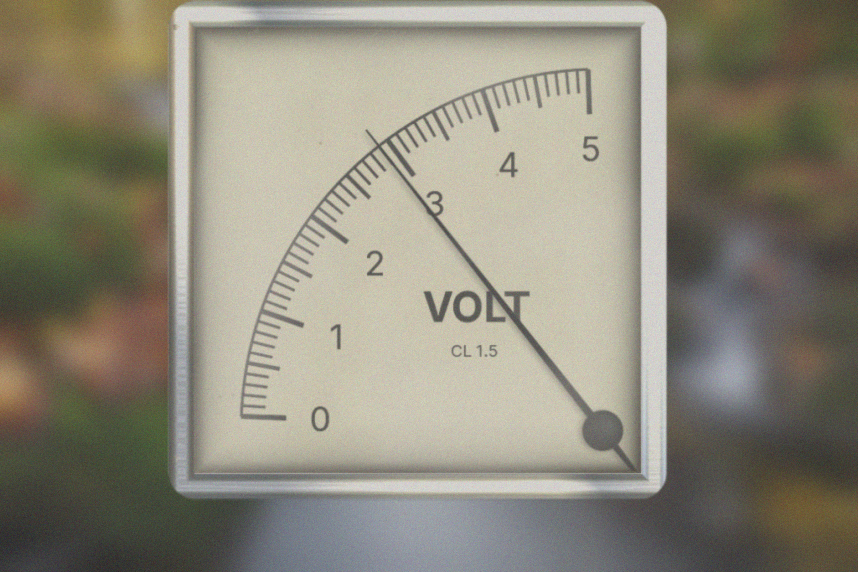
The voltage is 2.9,V
